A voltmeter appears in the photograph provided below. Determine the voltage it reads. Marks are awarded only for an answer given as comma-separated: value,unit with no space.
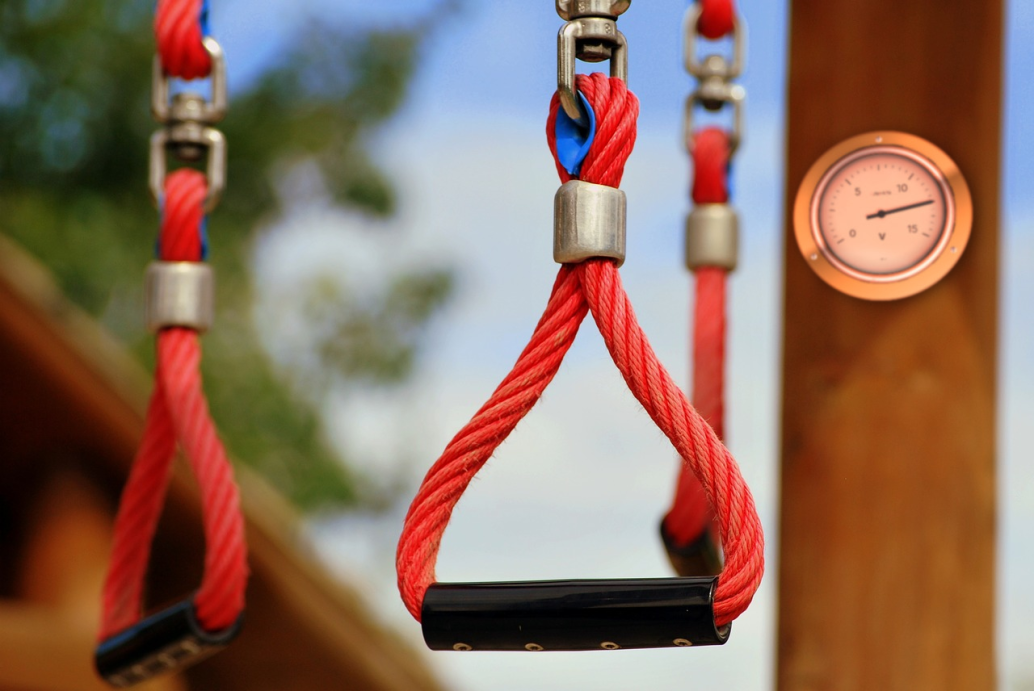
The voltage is 12.5,V
